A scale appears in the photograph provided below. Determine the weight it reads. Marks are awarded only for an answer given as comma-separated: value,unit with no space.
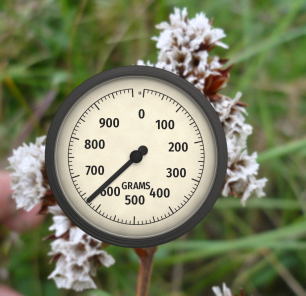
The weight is 630,g
